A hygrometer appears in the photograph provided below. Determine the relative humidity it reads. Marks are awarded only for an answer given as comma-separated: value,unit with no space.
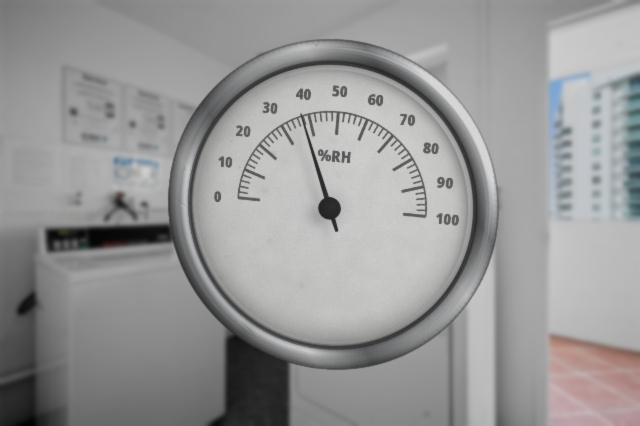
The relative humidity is 38,%
